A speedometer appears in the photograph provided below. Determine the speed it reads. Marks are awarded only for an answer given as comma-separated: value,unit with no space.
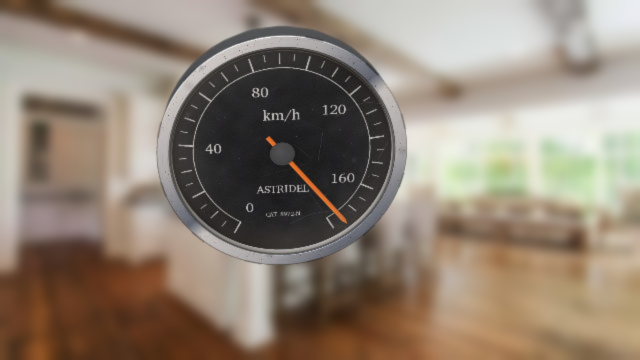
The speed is 175,km/h
